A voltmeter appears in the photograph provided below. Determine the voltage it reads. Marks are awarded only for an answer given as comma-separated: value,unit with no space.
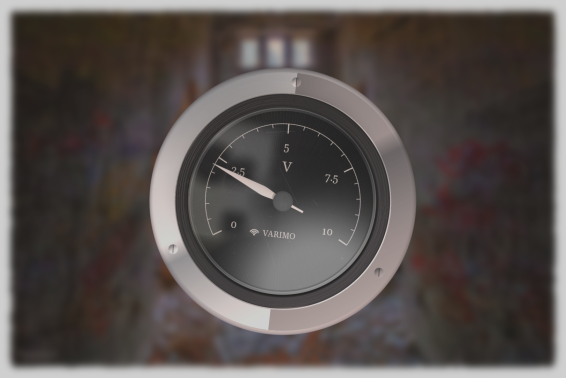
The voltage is 2.25,V
